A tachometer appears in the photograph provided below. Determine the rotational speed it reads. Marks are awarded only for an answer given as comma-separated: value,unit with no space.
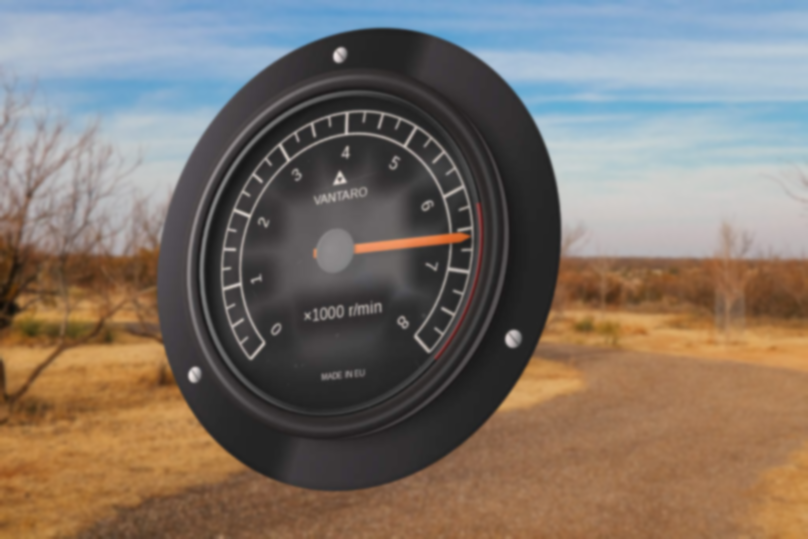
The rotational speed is 6625,rpm
